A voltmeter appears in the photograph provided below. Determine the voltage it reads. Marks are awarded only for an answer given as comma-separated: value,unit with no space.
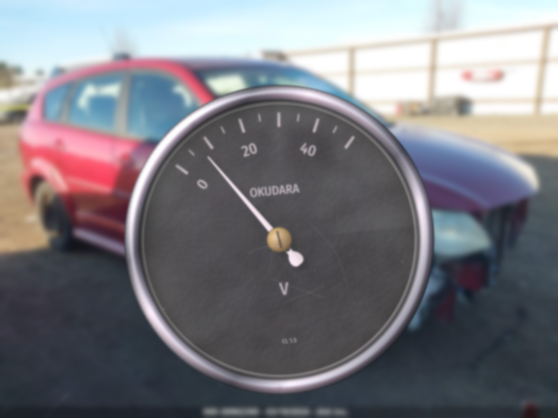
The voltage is 7.5,V
